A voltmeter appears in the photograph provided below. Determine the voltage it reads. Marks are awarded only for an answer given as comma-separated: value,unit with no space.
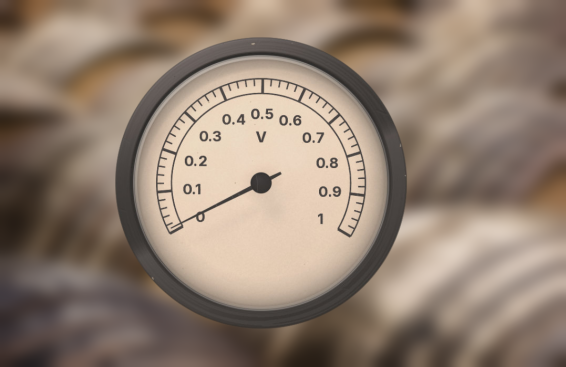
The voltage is 0.01,V
